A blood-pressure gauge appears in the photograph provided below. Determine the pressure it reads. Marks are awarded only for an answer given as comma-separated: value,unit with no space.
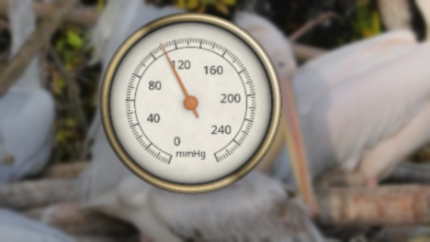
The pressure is 110,mmHg
